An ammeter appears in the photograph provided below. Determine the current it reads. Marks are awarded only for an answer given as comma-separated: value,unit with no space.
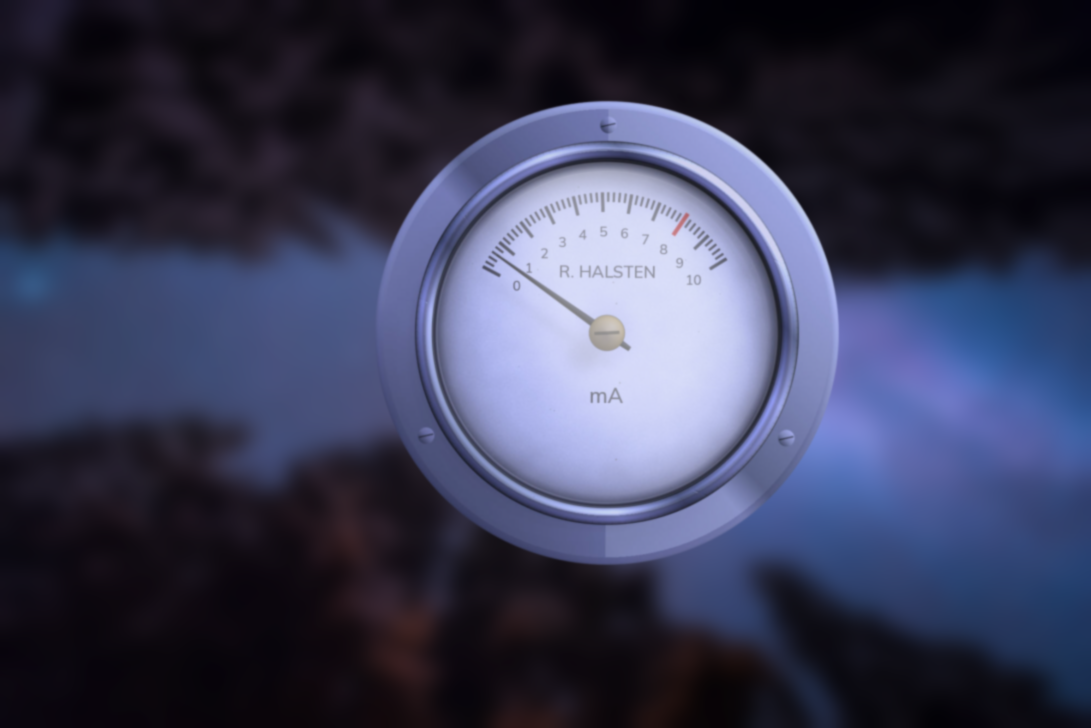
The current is 0.6,mA
